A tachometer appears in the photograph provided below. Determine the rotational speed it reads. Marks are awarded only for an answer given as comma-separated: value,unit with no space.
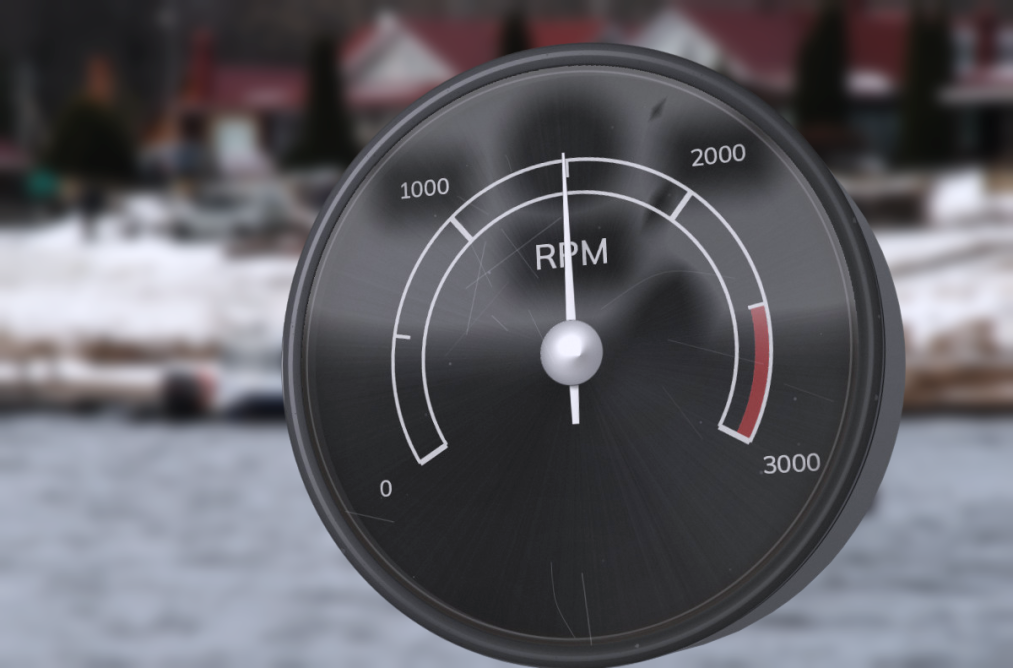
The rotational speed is 1500,rpm
